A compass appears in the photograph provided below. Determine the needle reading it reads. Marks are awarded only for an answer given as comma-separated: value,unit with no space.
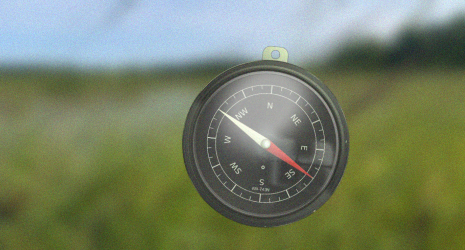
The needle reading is 120,°
